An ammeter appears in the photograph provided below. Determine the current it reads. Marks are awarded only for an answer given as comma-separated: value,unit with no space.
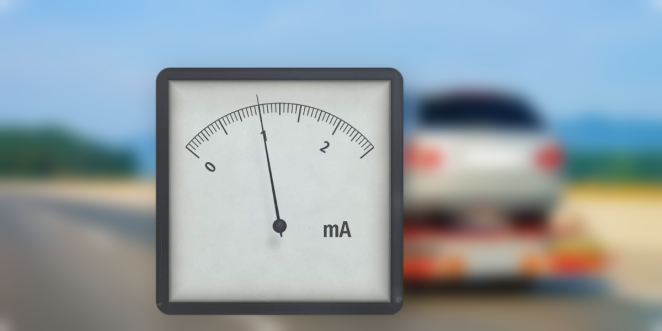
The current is 1,mA
